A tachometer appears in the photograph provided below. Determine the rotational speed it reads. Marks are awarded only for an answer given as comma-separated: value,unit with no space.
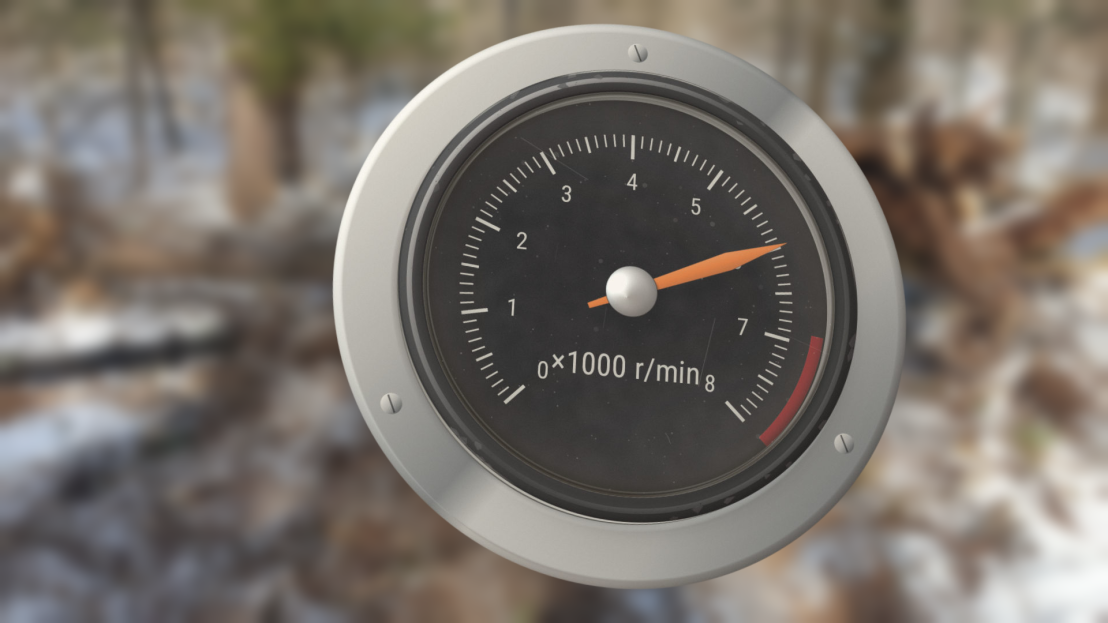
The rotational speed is 6000,rpm
